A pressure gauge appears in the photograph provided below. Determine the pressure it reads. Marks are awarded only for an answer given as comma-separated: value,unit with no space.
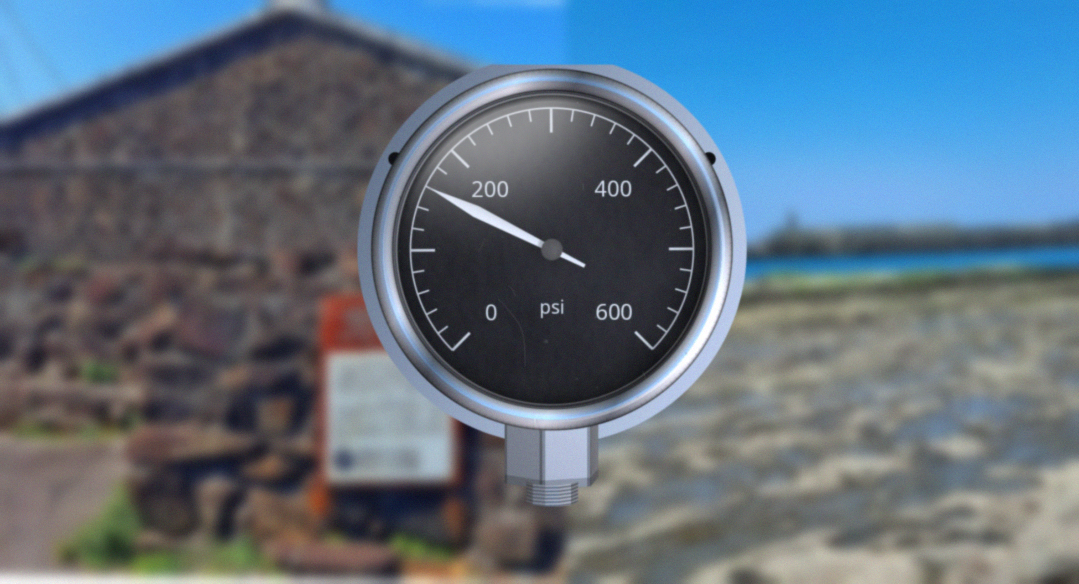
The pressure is 160,psi
